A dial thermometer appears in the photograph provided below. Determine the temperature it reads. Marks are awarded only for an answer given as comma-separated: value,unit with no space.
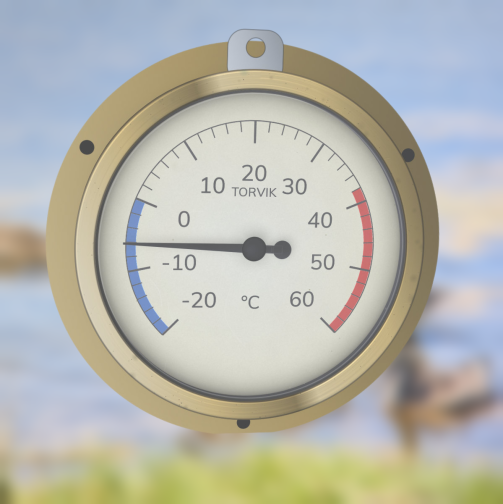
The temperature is -6,°C
